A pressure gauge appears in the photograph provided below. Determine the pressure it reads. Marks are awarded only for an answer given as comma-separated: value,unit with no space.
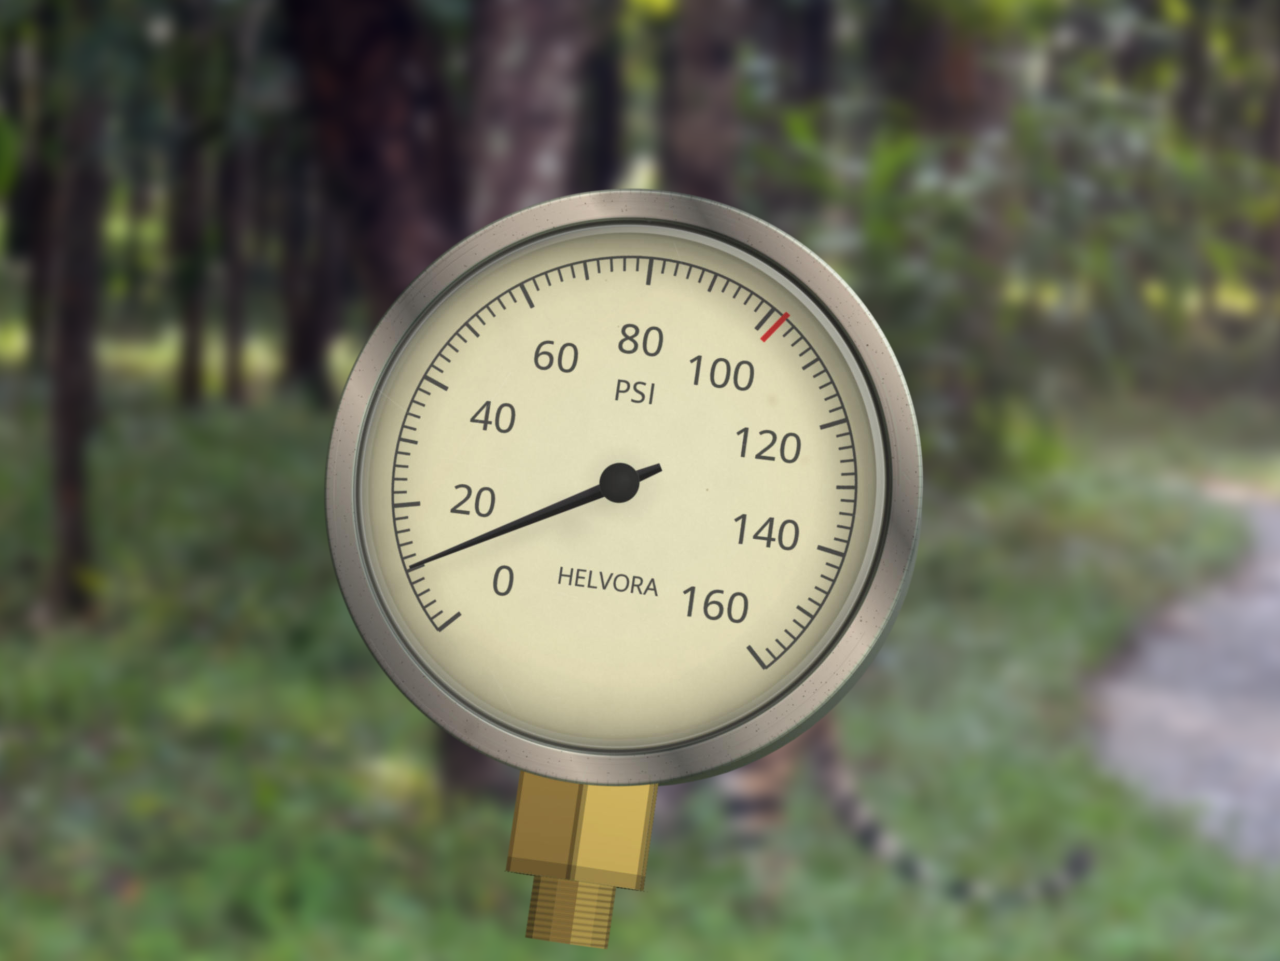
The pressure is 10,psi
